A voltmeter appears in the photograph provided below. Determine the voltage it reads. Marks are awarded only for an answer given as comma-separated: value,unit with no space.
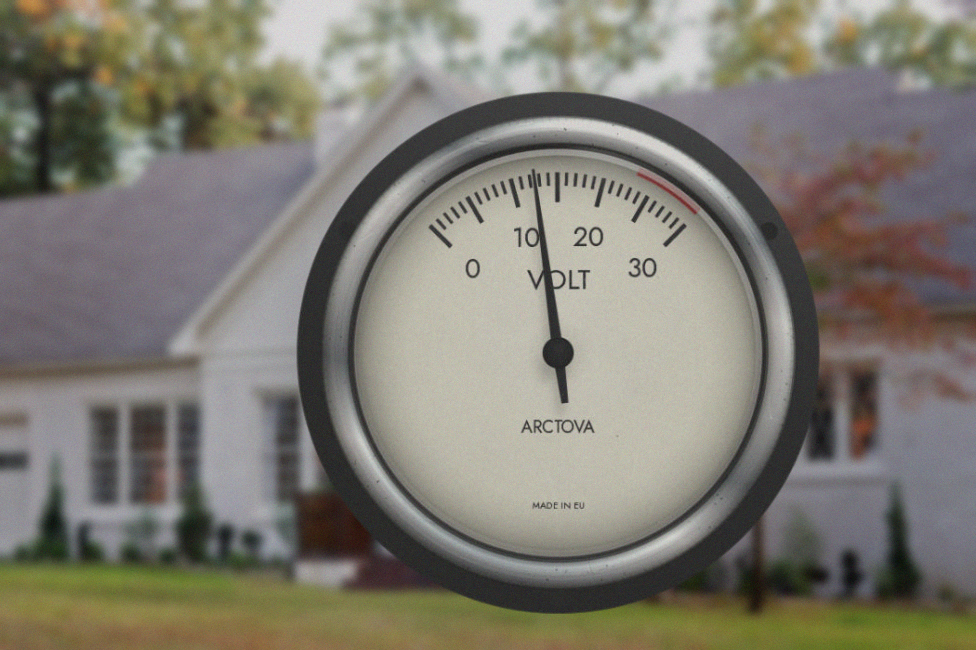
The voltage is 12.5,V
